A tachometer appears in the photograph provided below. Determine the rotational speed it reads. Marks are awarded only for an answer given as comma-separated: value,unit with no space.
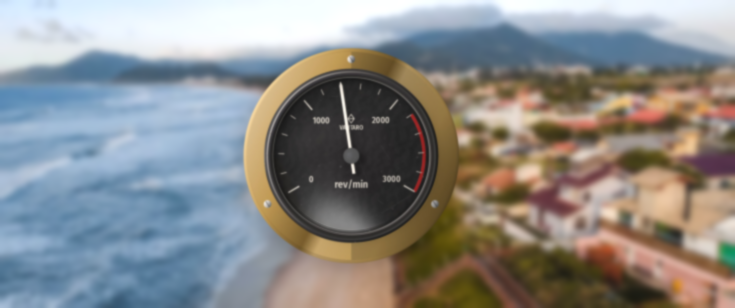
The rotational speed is 1400,rpm
